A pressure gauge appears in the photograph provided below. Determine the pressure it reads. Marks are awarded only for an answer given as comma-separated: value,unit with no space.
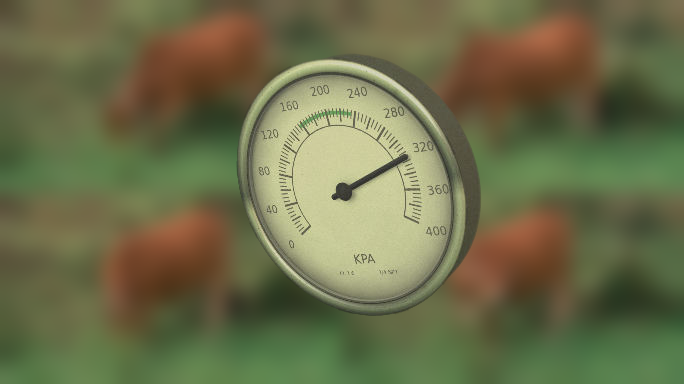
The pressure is 320,kPa
